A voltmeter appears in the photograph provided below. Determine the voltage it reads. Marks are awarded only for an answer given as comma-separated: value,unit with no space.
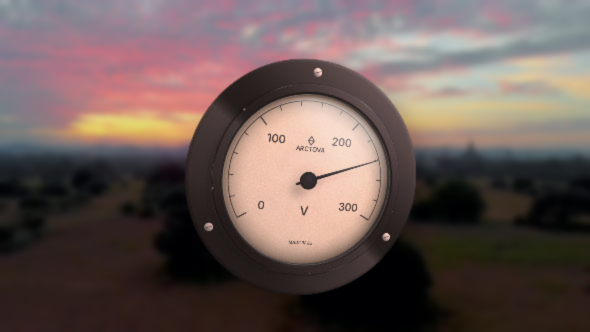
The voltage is 240,V
